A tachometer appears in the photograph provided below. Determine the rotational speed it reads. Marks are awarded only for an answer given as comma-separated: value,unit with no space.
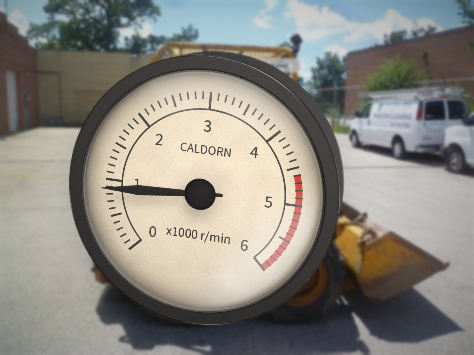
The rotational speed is 900,rpm
